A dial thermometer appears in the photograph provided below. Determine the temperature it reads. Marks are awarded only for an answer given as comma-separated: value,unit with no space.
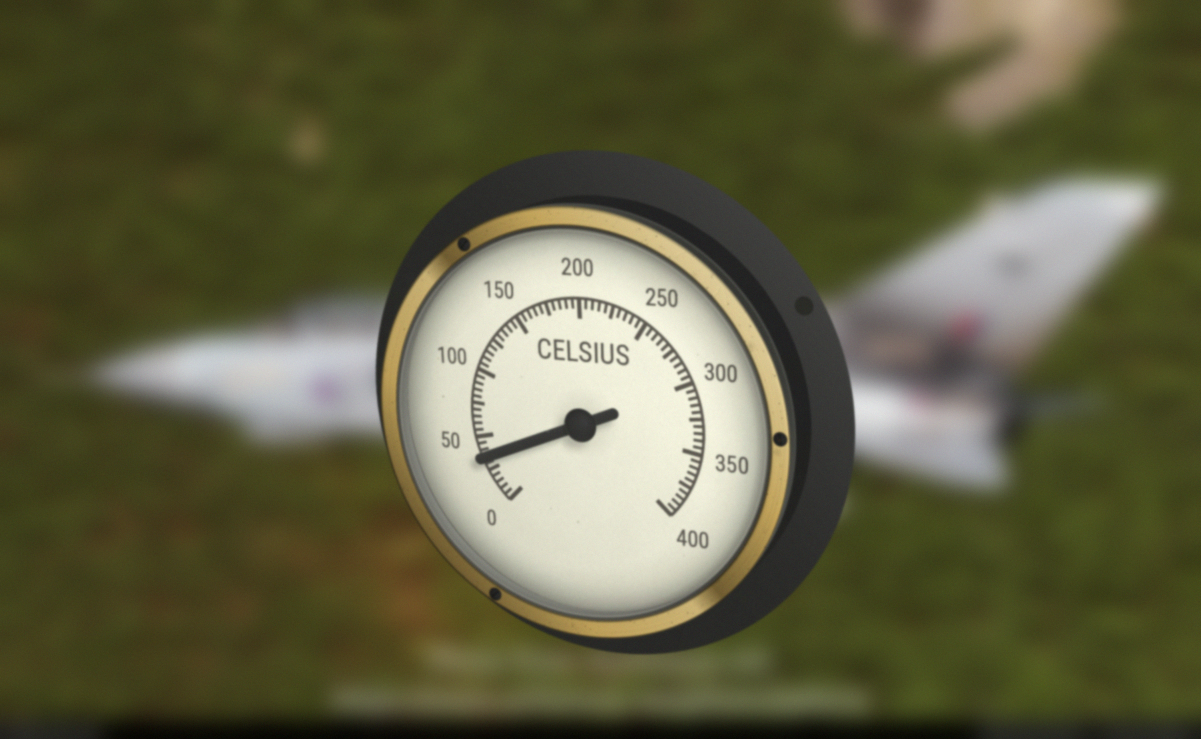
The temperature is 35,°C
